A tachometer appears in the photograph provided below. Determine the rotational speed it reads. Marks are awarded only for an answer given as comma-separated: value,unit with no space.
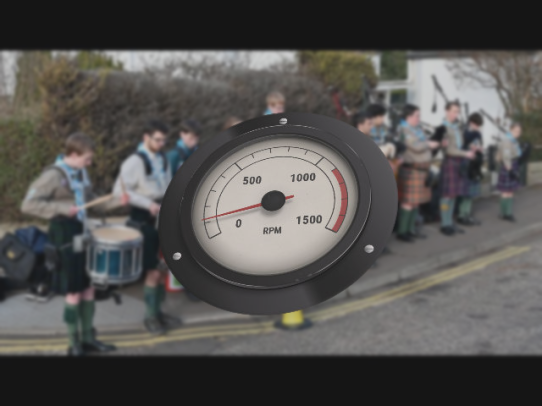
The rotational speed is 100,rpm
